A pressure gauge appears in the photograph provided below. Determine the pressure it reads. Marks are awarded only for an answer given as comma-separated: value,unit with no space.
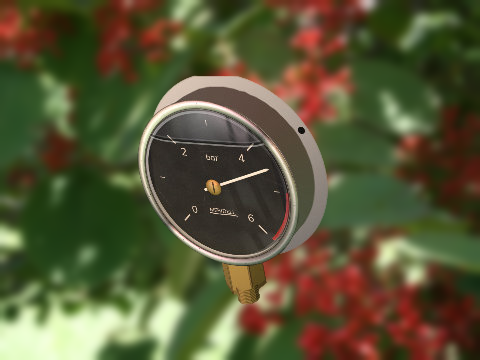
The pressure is 4.5,bar
